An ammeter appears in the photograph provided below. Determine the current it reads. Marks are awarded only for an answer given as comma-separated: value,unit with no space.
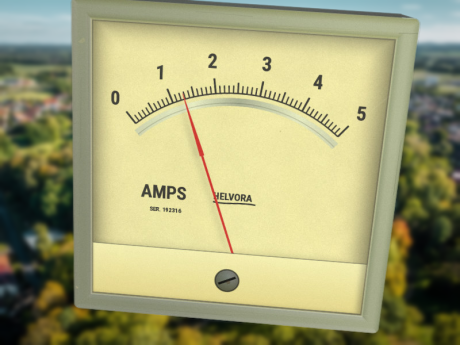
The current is 1.3,A
